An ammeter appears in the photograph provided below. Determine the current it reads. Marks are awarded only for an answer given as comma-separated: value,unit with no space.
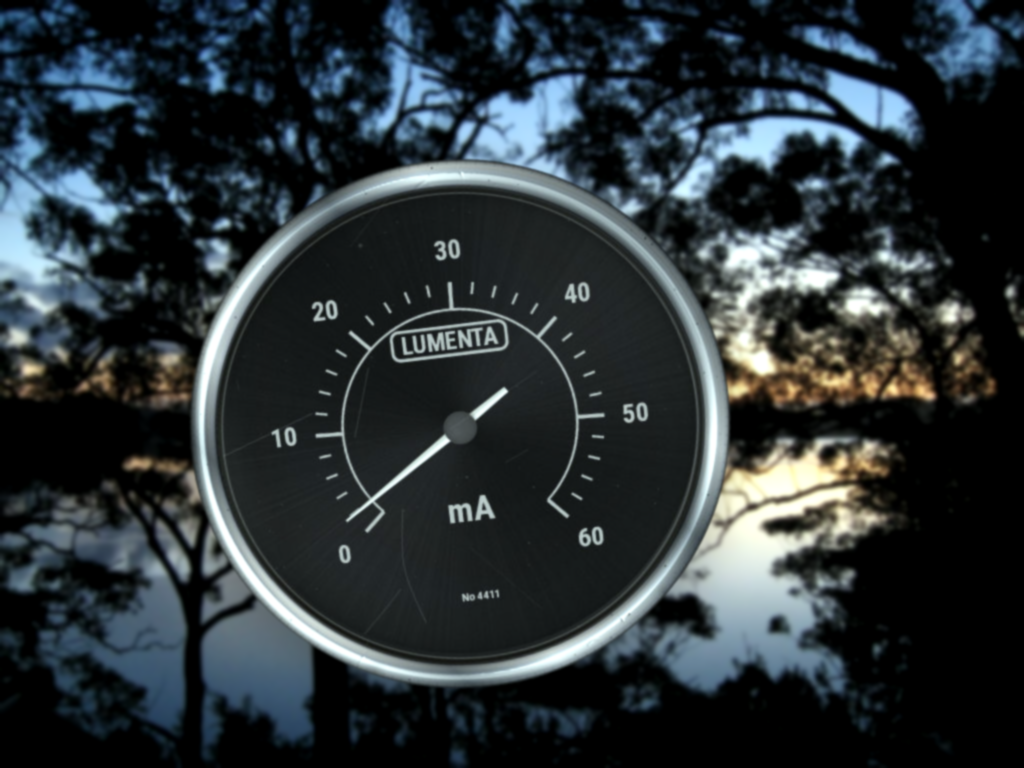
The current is 2,mA
